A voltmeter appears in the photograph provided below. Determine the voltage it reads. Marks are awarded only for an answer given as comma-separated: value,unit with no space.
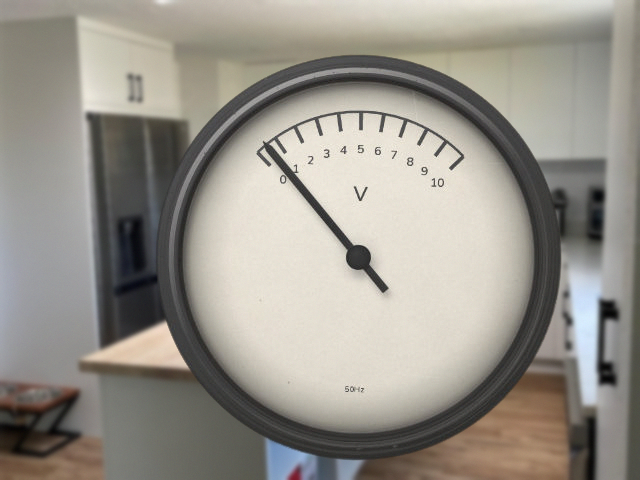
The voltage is 0.5,V
